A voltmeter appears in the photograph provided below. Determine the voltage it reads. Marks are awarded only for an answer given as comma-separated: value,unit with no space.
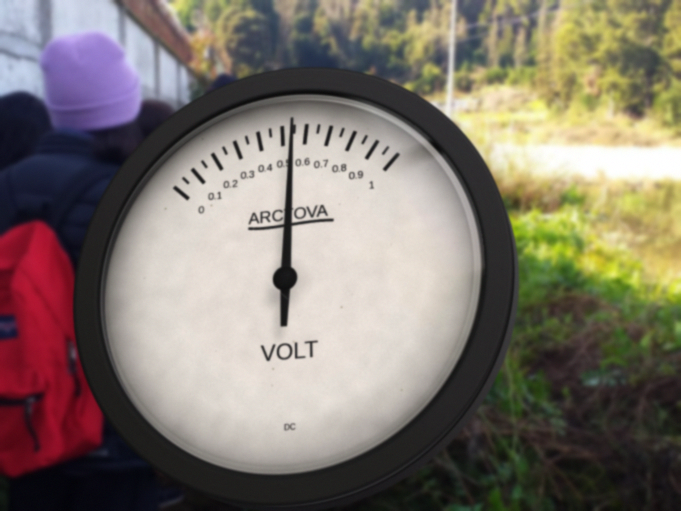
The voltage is 0.55,V
